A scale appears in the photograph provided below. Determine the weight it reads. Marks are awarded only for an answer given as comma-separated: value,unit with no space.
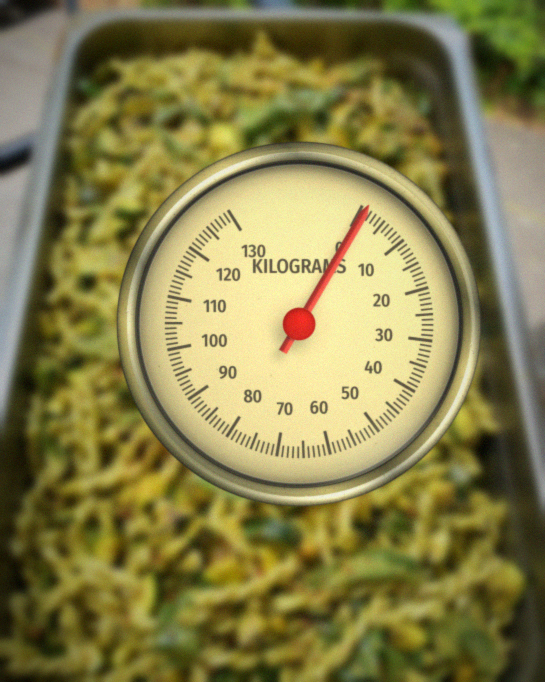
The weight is 1,kg
